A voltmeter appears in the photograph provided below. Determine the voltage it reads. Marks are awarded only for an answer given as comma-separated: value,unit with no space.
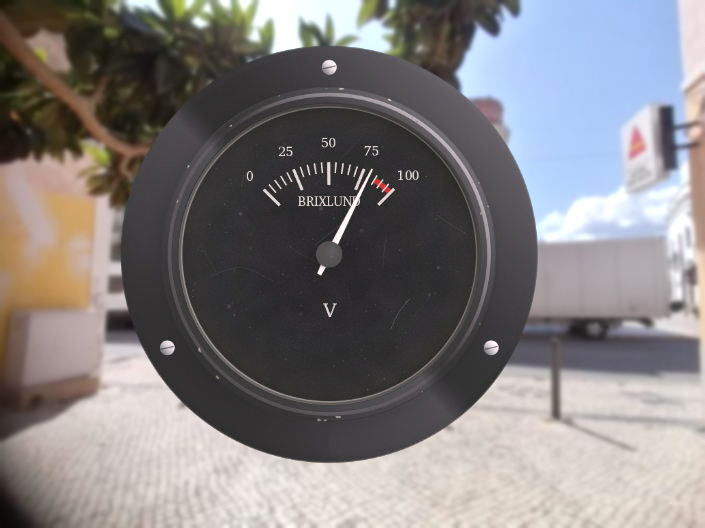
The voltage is 80,V
